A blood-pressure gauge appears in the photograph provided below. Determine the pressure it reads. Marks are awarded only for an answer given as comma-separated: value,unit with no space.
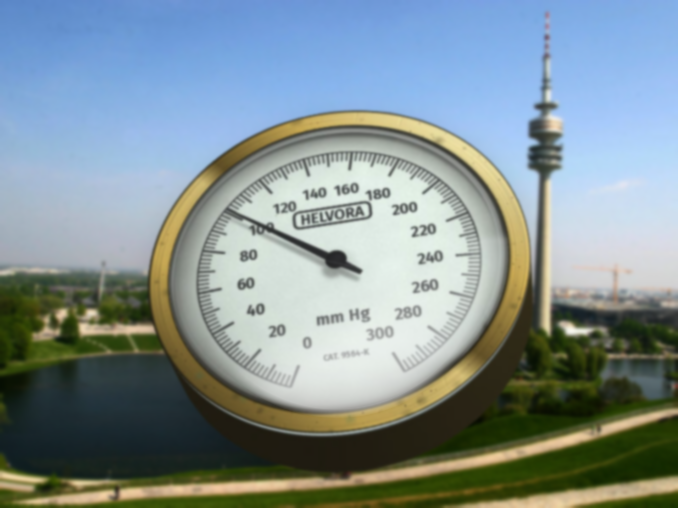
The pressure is 100,mmHg
